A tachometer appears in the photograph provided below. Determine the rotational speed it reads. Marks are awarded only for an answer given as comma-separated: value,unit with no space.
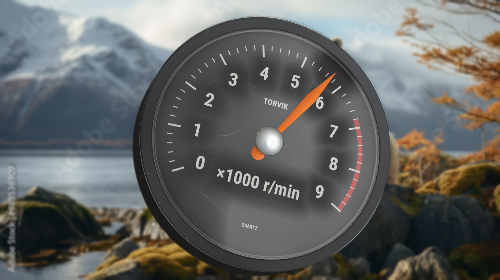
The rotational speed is 5700,rpm
